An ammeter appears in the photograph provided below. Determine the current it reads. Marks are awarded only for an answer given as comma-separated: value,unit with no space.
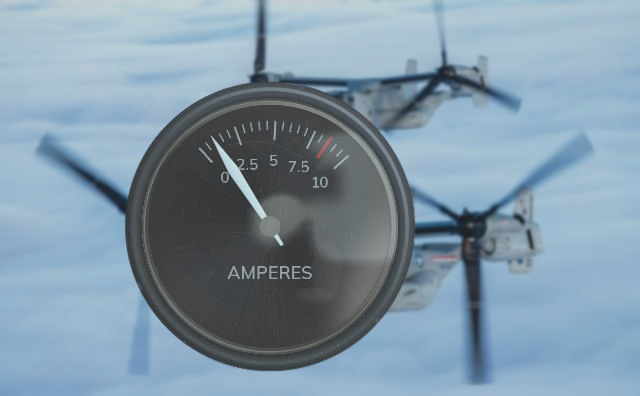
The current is 1,A
